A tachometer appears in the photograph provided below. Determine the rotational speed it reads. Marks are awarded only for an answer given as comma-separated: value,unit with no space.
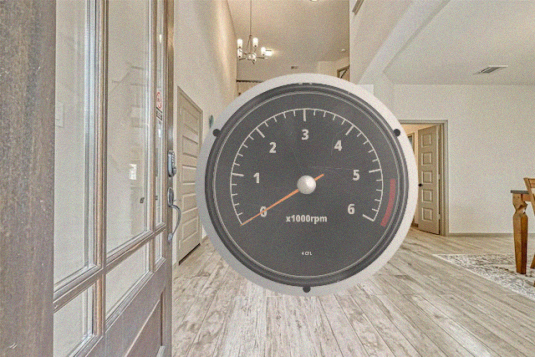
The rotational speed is 0,rpm
